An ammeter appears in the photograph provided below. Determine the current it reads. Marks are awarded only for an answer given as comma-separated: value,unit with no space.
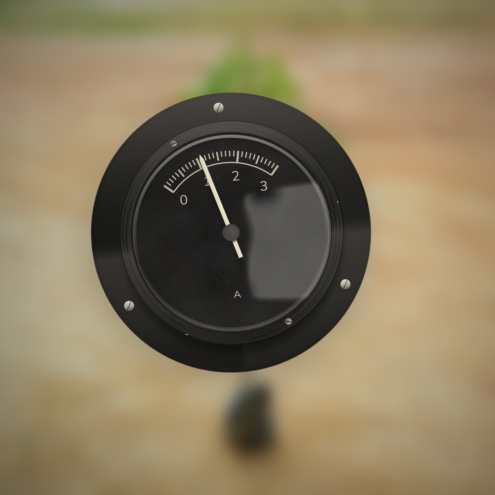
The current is 1.1,A
